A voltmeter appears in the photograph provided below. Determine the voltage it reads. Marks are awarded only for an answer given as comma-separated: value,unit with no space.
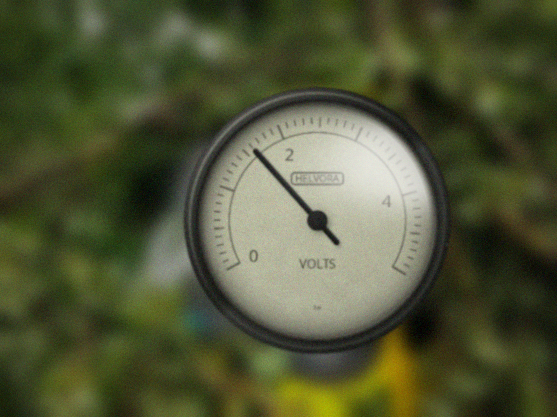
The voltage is 1.6,V
